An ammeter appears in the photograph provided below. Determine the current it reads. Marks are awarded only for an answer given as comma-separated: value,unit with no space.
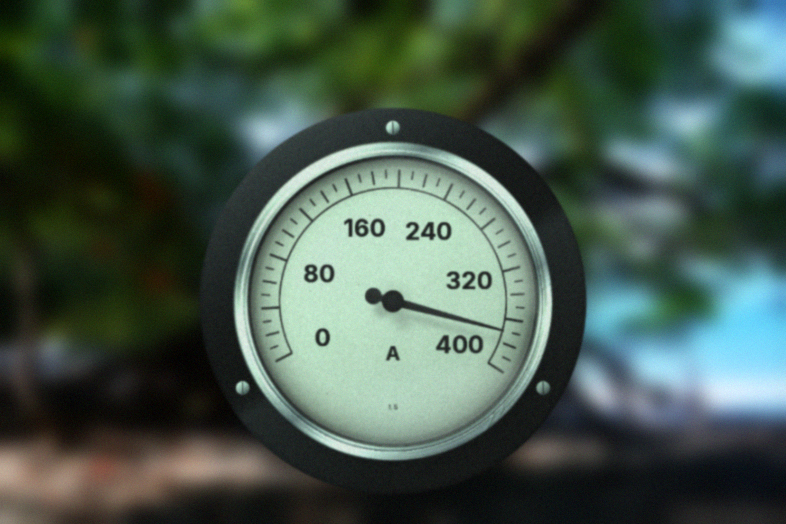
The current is 370,A
